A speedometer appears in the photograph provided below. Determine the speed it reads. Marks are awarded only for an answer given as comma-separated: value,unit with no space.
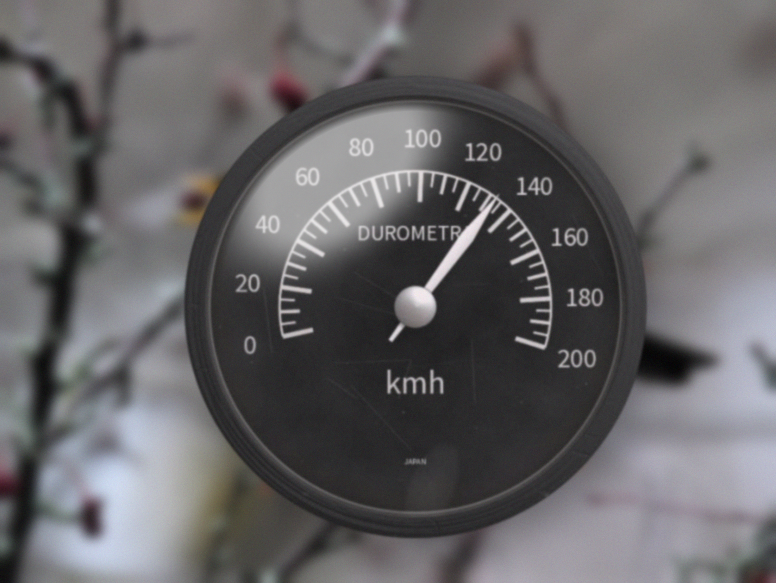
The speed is 132.5,km/h
